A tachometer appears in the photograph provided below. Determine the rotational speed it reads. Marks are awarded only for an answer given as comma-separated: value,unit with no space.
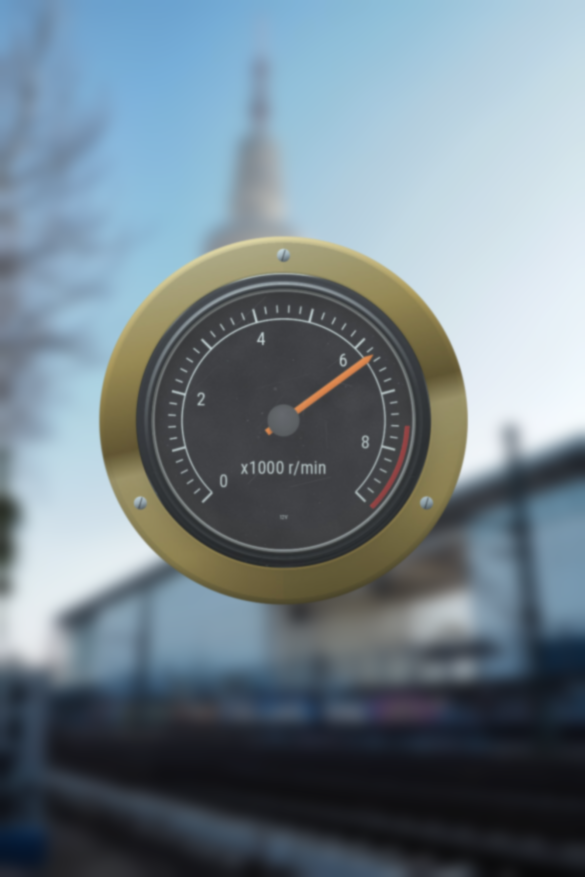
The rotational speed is 6300,rpm
